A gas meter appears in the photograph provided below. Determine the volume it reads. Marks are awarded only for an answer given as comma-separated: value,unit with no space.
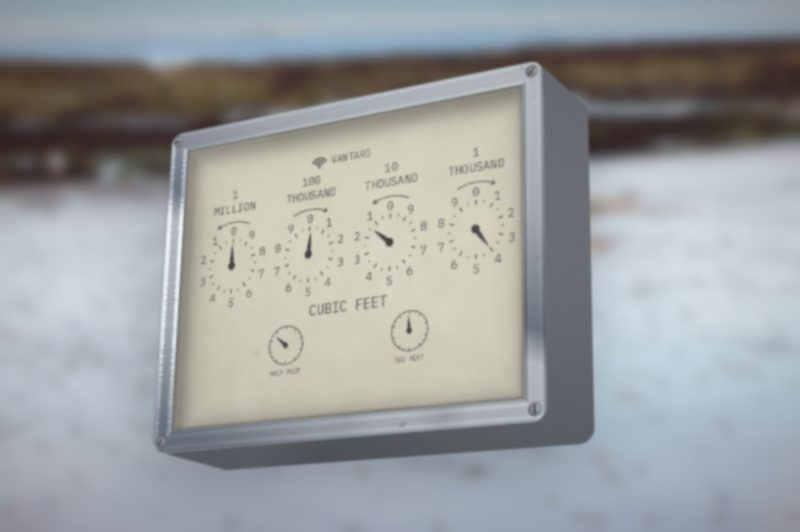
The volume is 1400,ft³
